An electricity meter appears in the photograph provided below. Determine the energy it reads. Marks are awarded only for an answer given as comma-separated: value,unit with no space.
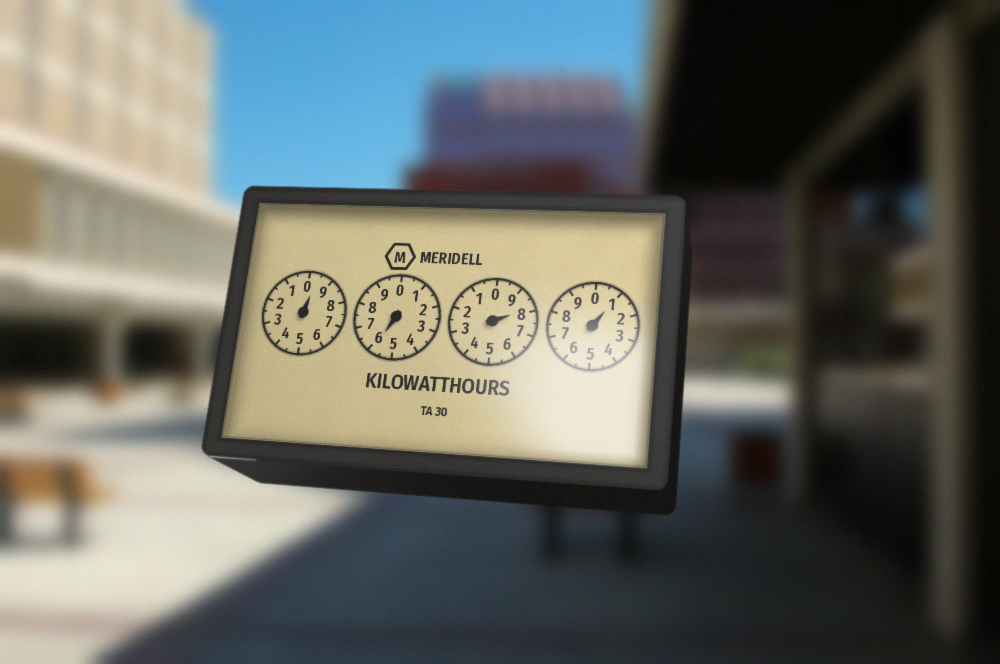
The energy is 9581,kWh
